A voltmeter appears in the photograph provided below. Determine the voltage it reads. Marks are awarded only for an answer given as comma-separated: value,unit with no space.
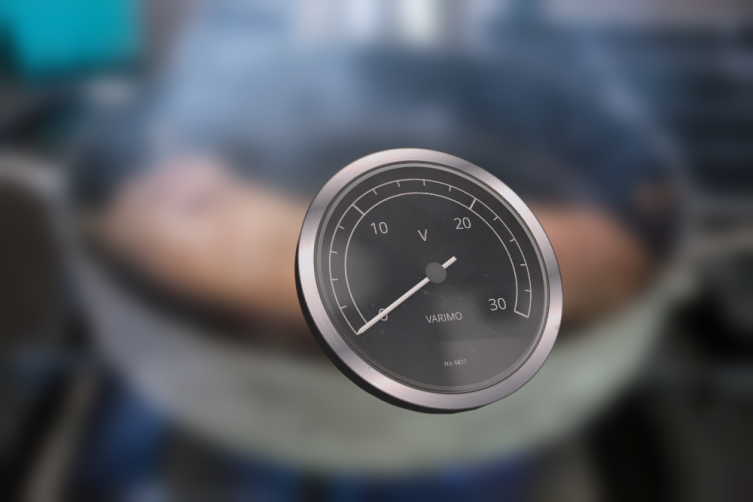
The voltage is 0,V
